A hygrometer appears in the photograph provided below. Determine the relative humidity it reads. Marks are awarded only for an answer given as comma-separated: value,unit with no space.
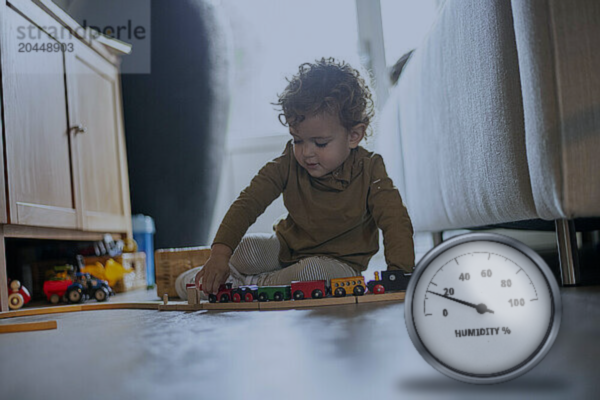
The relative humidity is 15,%
